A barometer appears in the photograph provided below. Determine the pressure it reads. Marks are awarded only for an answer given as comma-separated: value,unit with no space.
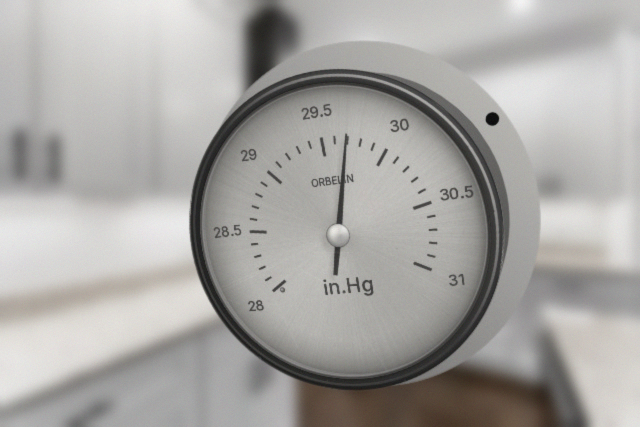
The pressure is 29.7,inHg
